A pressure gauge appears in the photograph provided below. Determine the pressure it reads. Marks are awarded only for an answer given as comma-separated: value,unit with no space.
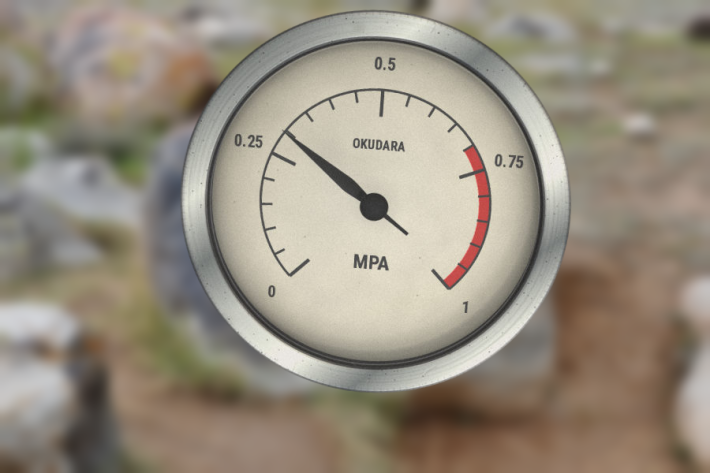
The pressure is 0.3,MPa
